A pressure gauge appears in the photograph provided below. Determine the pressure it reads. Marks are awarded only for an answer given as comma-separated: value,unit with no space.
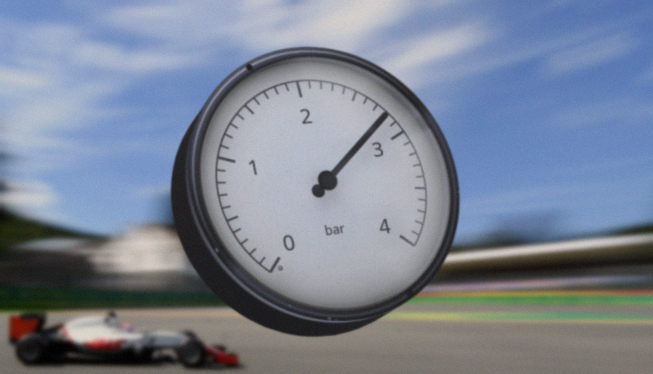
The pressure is 2.8,bar
